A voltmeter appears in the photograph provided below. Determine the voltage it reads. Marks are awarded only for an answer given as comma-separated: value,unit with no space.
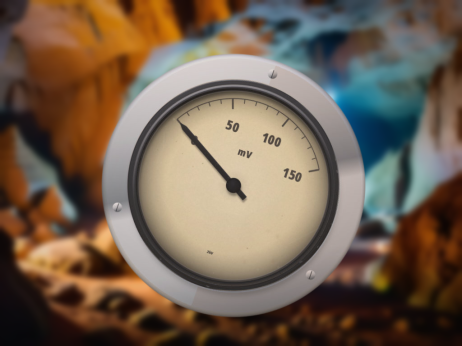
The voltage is 0,mV
